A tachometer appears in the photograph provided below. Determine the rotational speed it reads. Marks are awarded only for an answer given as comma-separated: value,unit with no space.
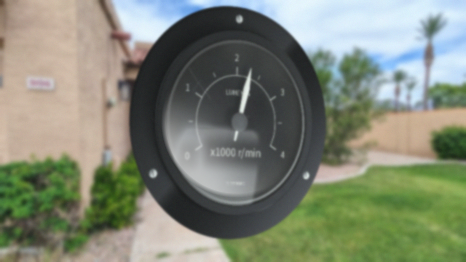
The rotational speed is 2250,rpm
